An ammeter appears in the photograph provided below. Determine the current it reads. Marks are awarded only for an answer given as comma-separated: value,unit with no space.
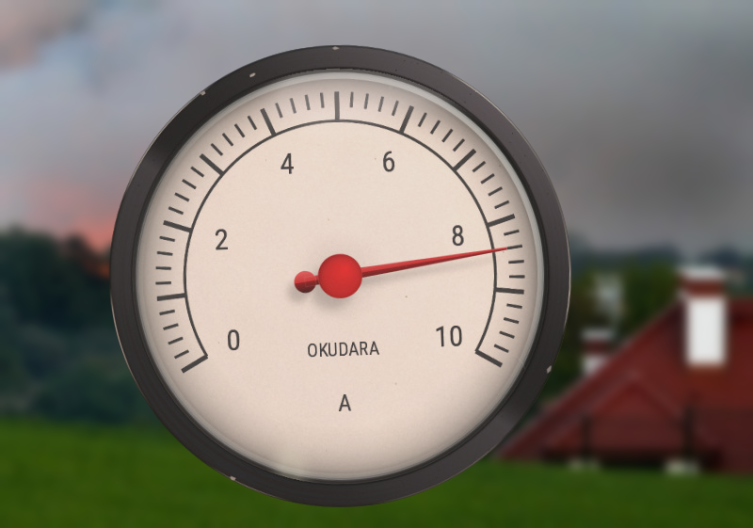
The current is 8.4,A
